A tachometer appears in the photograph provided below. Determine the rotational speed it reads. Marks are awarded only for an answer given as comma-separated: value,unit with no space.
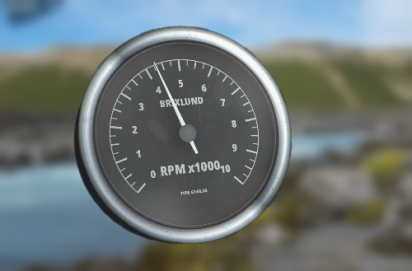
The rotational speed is 4250,rpm
